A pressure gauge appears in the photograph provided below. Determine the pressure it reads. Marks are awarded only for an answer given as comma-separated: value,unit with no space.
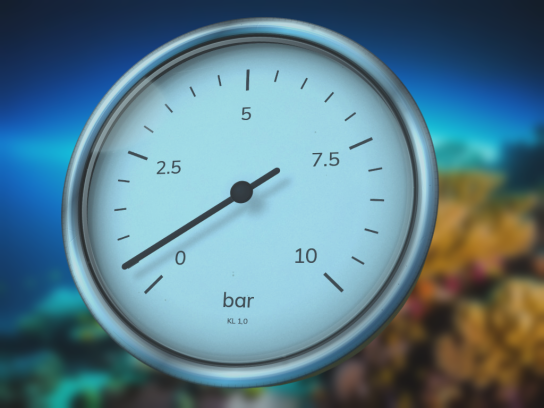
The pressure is 0.5,bar
